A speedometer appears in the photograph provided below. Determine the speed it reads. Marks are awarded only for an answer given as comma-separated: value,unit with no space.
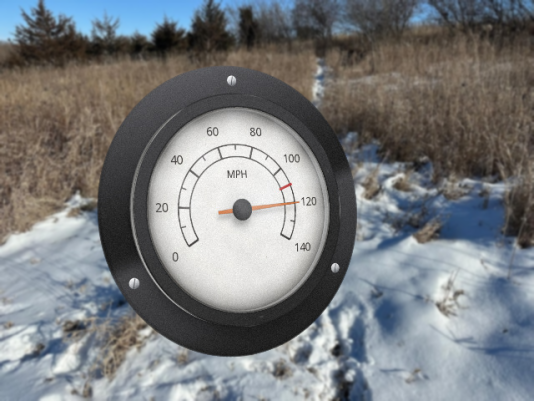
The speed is 120,mph
